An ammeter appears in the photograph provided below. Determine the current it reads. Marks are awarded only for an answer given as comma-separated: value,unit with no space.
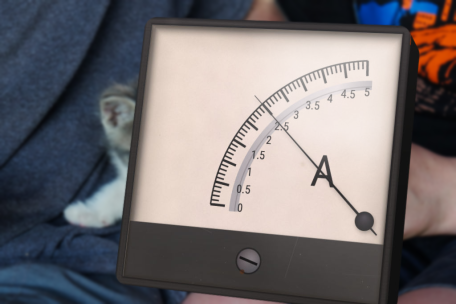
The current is 2.5,A
